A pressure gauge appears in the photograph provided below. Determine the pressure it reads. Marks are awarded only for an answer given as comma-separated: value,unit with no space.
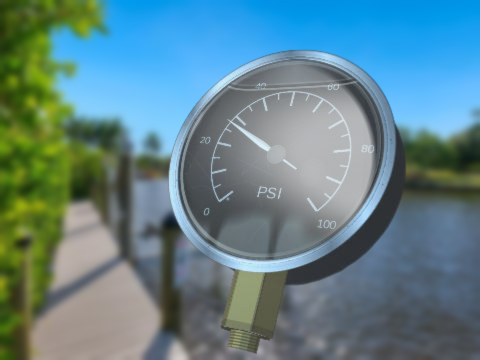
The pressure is 27.5,psi
